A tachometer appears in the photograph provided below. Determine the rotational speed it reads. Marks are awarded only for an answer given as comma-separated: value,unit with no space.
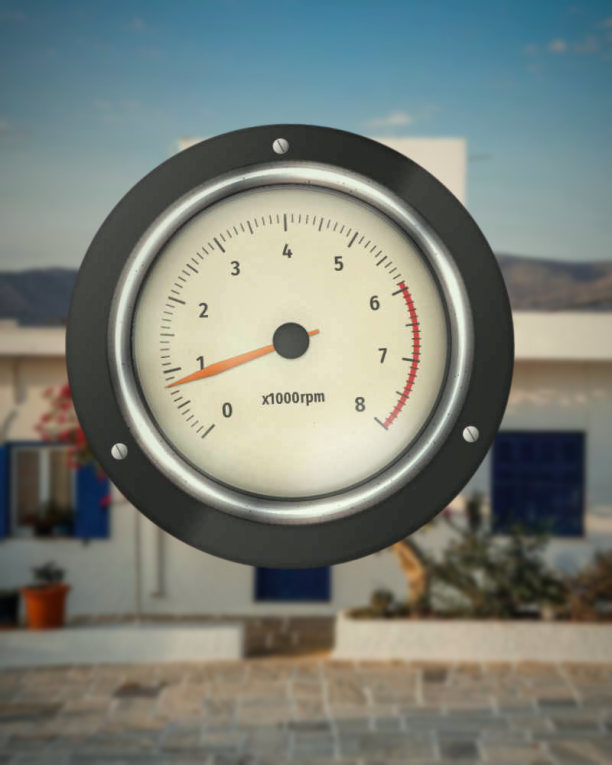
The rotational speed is 800,rpm
